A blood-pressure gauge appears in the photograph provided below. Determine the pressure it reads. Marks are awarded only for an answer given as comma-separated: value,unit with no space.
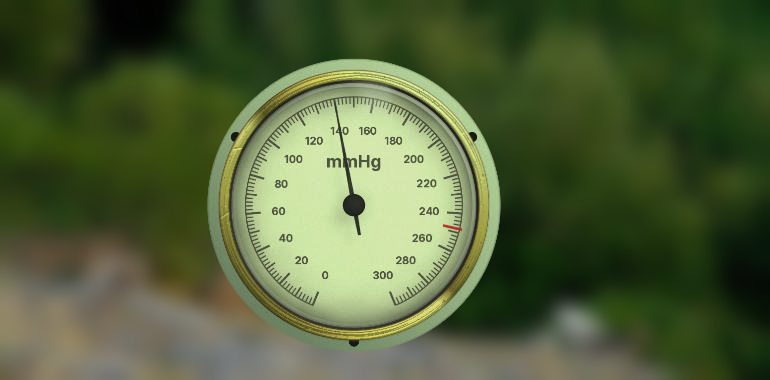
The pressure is 140,mmHg
